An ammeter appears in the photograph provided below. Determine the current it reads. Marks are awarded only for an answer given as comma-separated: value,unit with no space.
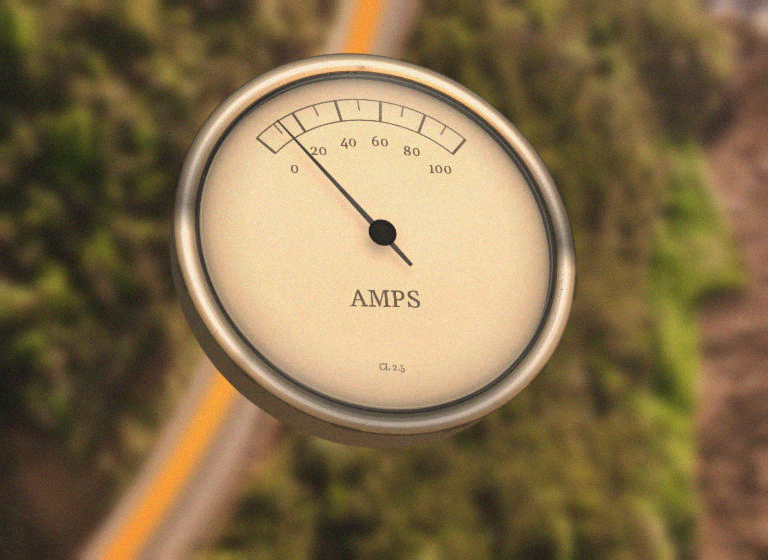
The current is 10,A
